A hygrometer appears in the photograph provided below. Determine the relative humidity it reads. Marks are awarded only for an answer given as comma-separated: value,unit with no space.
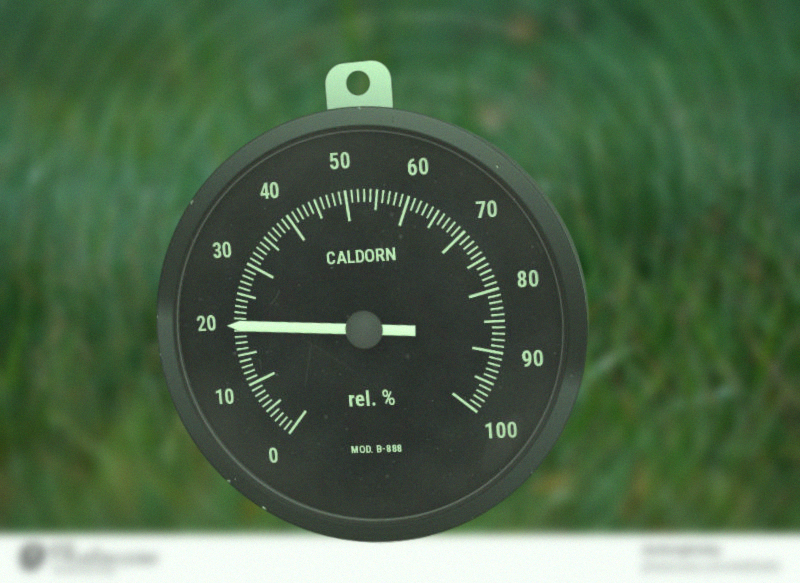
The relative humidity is 20,%
